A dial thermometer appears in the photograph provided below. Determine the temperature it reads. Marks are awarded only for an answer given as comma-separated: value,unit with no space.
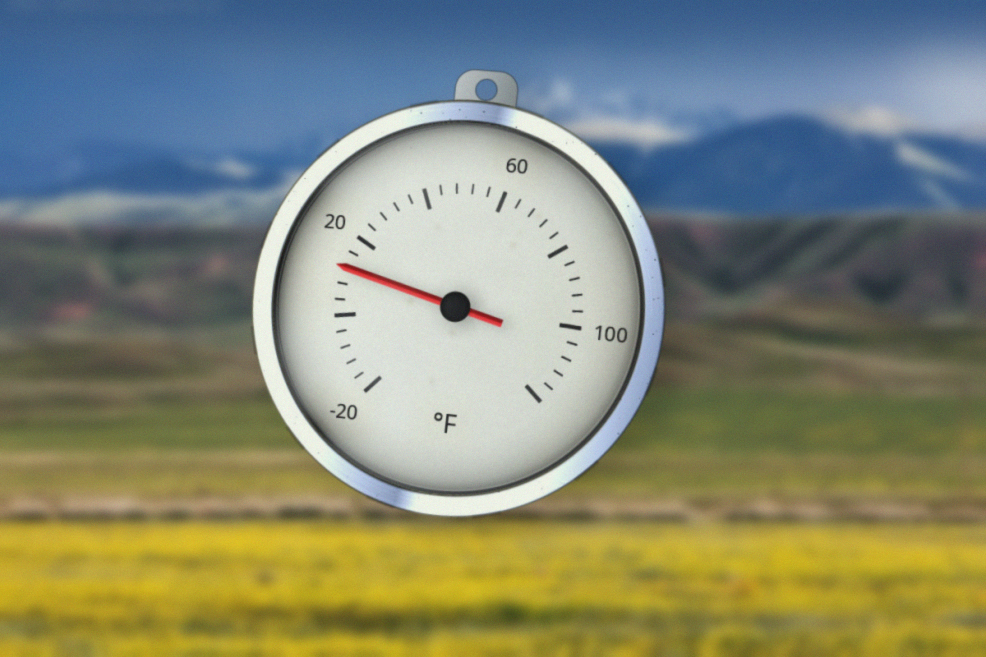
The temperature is 12,°F
